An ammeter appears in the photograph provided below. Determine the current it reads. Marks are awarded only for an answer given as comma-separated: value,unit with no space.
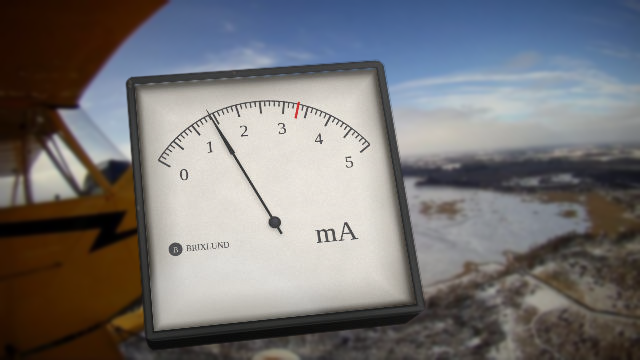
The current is 1.4,mA
